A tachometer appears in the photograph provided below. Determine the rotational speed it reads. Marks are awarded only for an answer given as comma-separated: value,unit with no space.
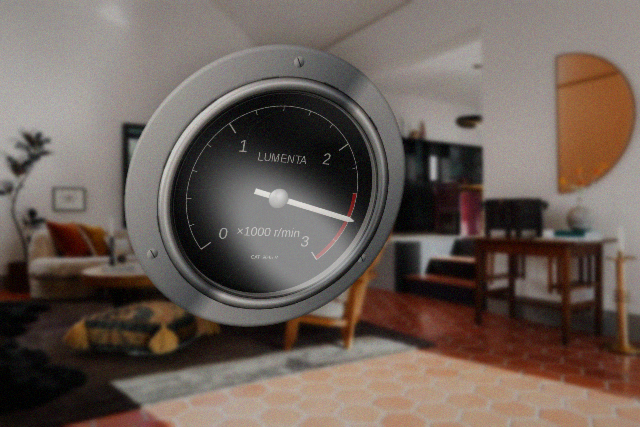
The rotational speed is 2600,rpm
